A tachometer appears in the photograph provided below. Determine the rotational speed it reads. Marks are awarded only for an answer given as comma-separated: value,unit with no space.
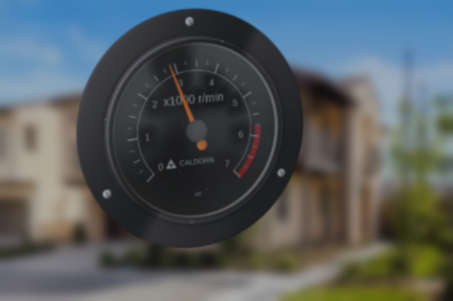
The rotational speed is 2875,rpm
